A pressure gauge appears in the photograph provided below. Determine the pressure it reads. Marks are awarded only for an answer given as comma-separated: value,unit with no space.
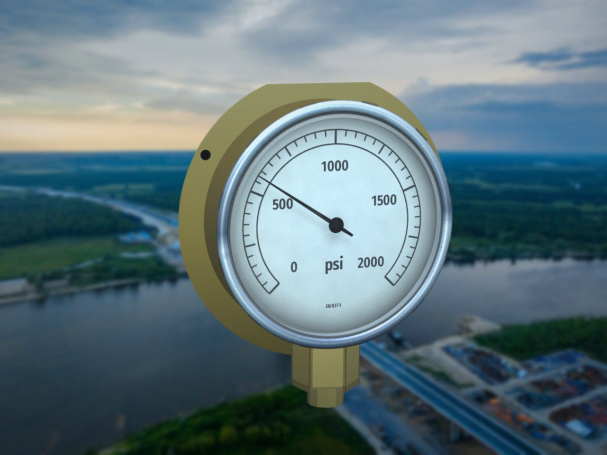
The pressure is 575,psi
